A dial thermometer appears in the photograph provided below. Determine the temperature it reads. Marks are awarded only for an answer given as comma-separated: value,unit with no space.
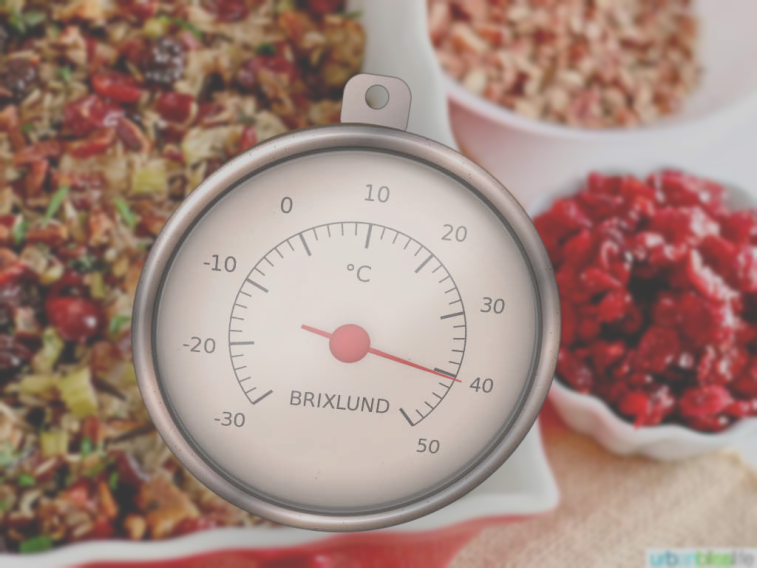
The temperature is 40,°C
